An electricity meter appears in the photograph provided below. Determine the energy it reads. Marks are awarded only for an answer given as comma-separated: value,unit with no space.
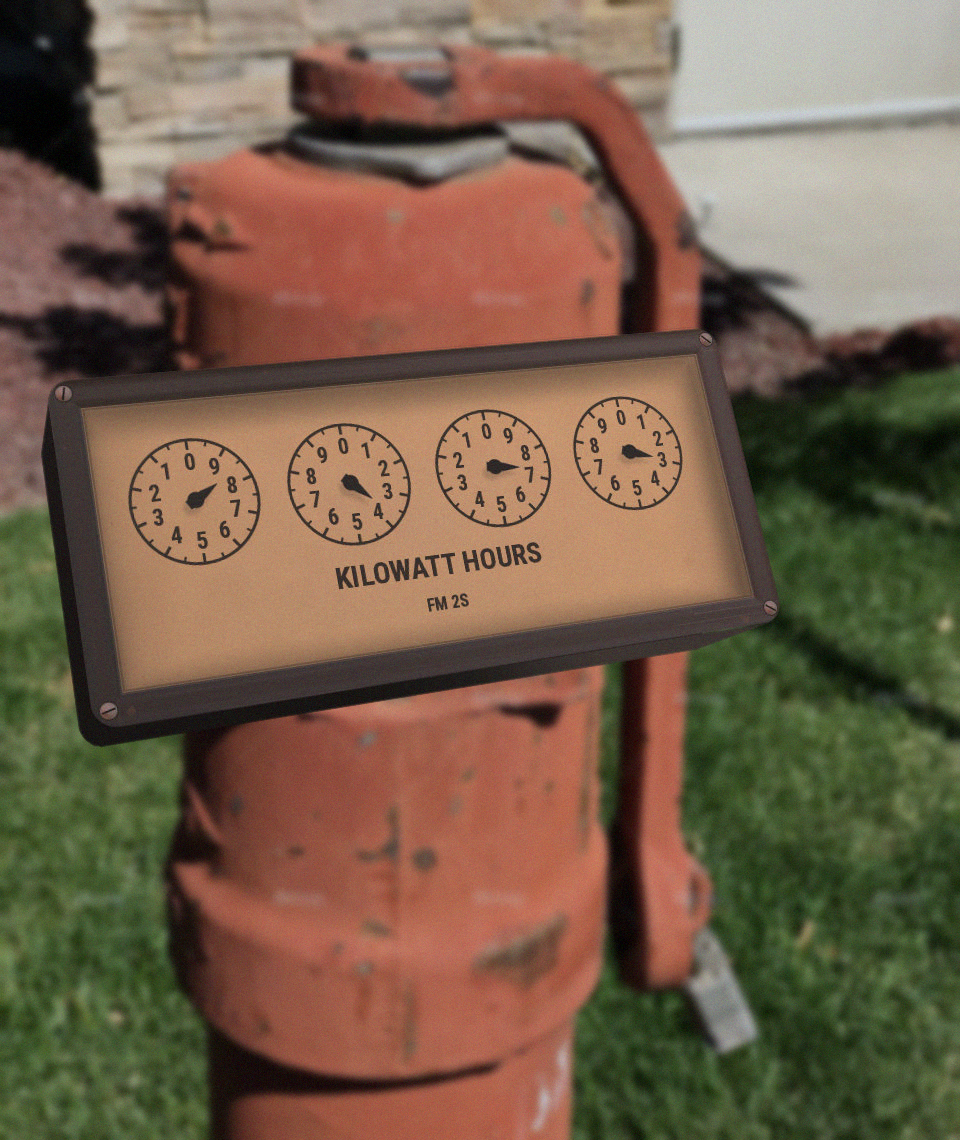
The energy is 8373,kWh
